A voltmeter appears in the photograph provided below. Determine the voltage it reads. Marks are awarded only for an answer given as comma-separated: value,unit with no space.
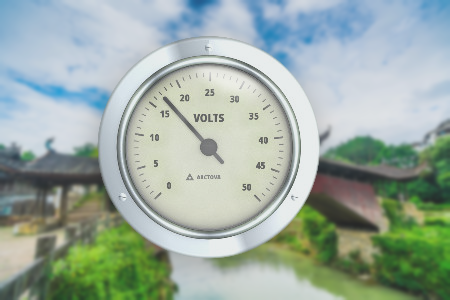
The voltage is 17,V
